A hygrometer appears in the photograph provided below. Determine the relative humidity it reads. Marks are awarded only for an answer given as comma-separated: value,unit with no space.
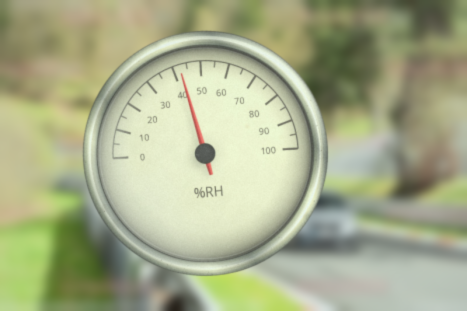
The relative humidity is 42.5,%
